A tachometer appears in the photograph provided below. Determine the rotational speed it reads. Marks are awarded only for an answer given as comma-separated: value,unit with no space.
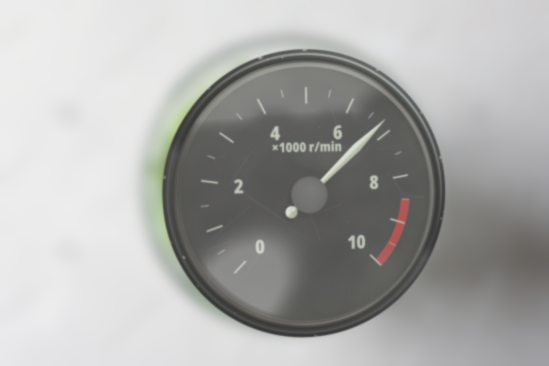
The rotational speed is 6750,rpm
